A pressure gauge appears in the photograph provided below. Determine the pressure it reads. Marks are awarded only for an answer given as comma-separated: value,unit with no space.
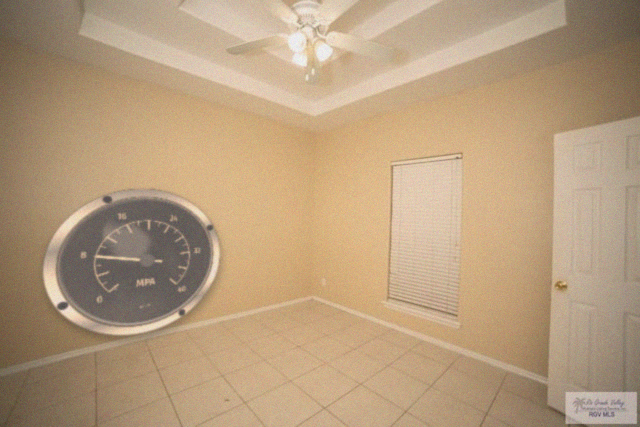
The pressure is 8,MPa
